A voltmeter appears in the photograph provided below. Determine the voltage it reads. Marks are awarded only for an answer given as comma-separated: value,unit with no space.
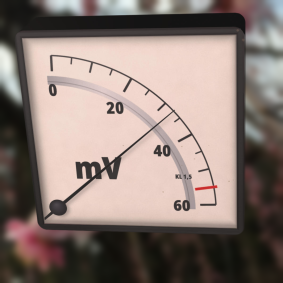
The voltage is 32.5,mV
